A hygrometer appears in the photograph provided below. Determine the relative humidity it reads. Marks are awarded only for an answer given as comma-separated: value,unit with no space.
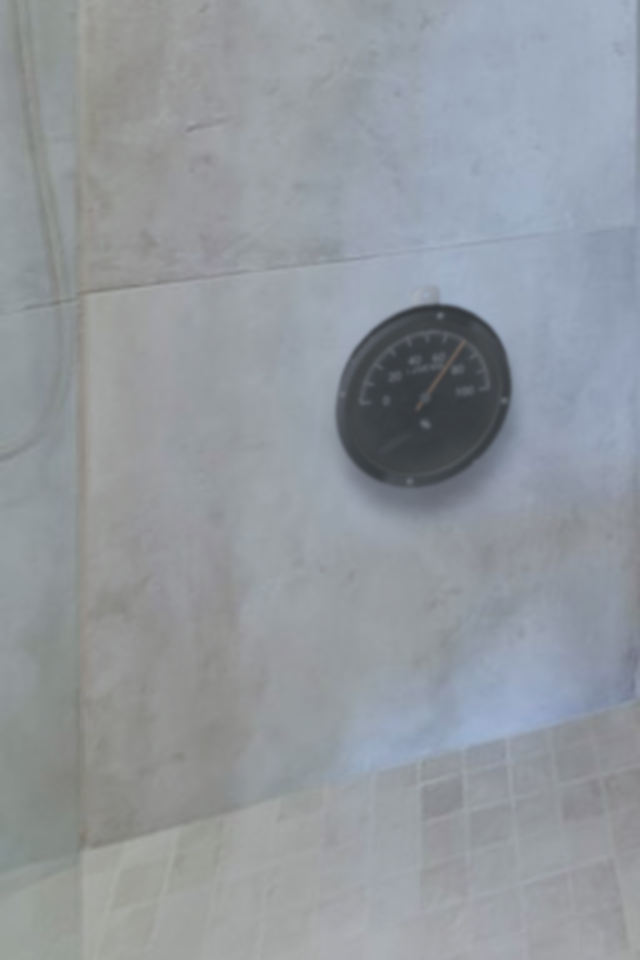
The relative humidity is 70,%
